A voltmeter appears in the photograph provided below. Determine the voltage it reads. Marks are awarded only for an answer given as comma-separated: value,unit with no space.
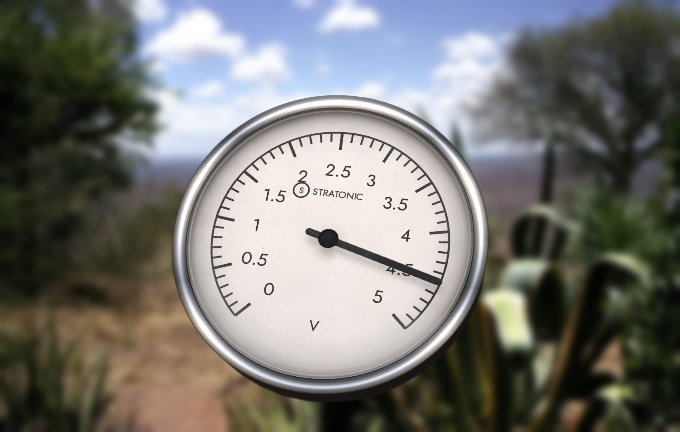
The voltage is 4.5,V
